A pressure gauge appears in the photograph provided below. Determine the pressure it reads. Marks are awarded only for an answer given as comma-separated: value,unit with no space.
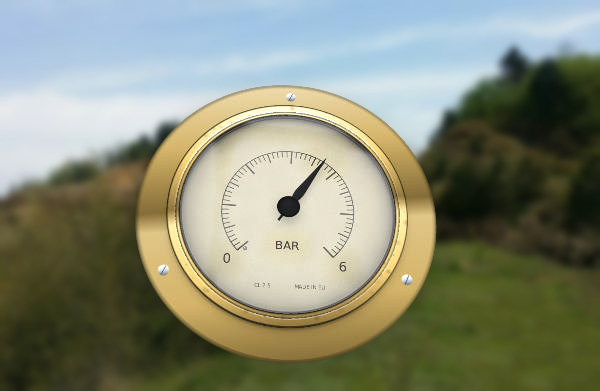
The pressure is 3.7,bar
